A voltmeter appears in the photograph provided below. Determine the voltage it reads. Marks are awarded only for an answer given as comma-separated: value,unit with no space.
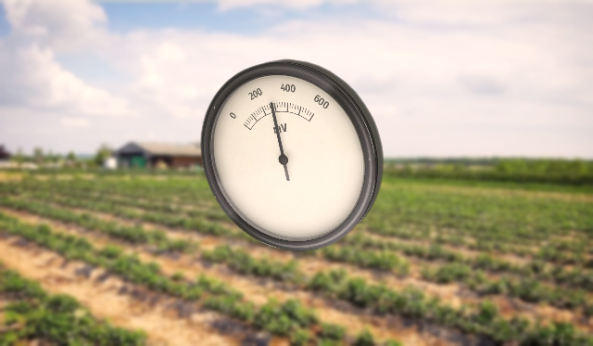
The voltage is 300,mV
